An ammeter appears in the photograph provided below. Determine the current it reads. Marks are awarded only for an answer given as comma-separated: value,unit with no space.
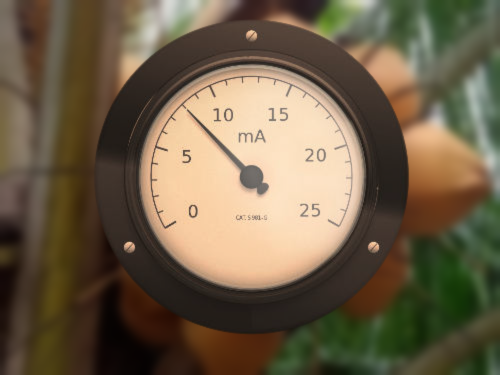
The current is 8,mA
